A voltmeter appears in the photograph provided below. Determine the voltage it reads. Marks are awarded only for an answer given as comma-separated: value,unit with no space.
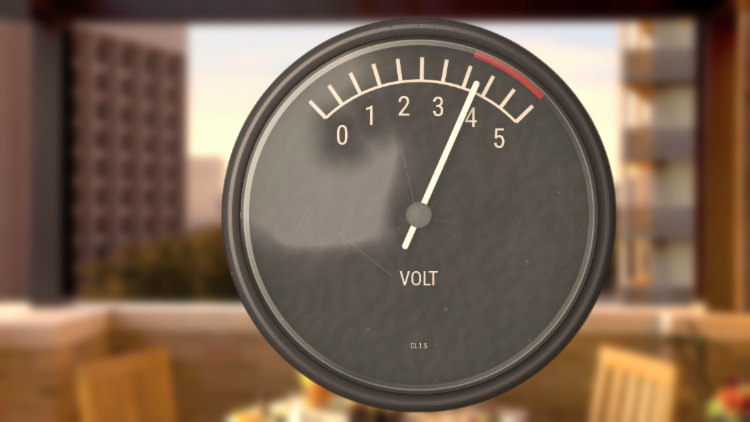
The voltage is 3.75,V
